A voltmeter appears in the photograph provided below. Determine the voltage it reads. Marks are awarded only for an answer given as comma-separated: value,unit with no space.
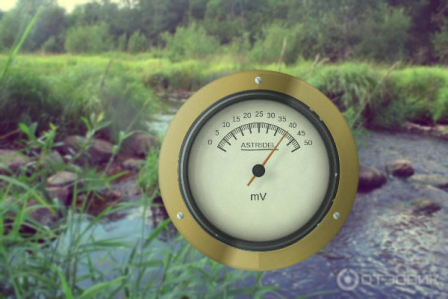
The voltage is 40,mV
